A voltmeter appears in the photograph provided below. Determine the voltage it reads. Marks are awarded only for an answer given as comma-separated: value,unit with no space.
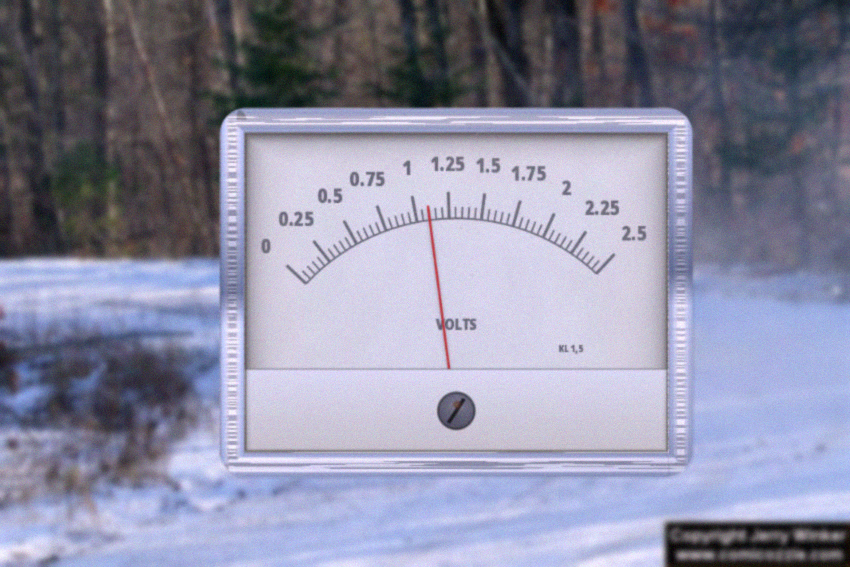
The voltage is 1.1,V
